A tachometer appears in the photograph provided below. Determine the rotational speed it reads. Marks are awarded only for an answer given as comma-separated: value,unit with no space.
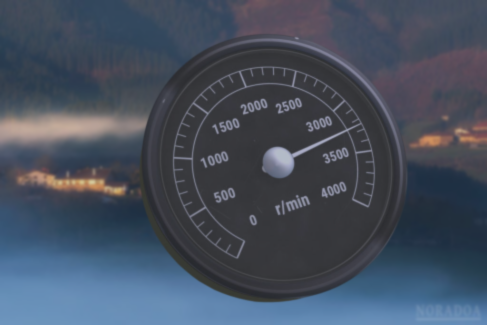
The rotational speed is 3250,rpm
